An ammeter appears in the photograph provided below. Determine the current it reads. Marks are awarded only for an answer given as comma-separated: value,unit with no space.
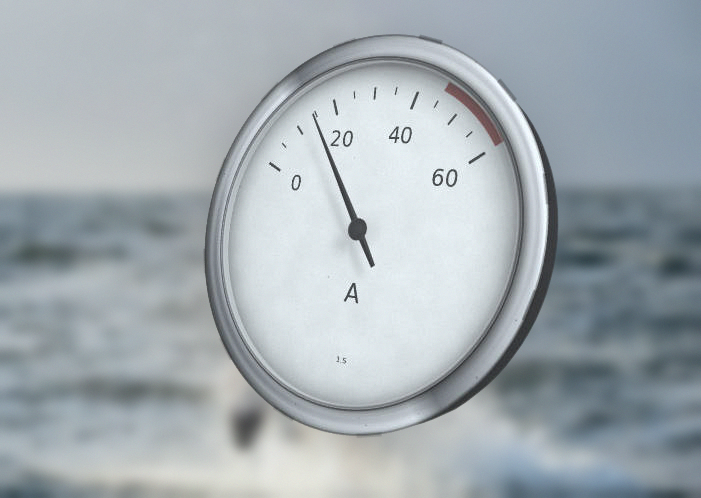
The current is 15,A
